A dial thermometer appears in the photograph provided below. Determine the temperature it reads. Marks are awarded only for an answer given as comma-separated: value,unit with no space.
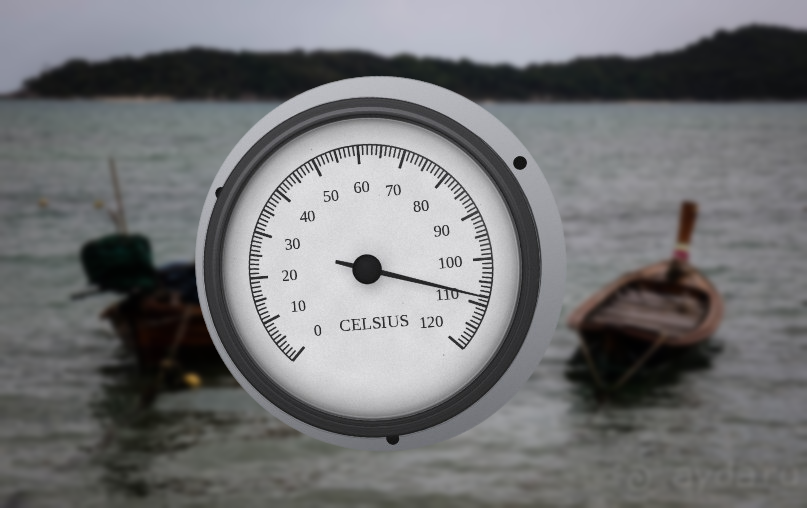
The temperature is 108,°C
